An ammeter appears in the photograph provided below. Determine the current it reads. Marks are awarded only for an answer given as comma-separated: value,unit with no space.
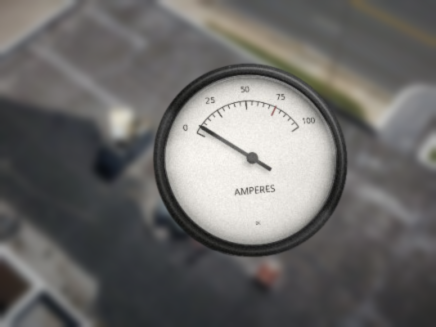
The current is 5,A
